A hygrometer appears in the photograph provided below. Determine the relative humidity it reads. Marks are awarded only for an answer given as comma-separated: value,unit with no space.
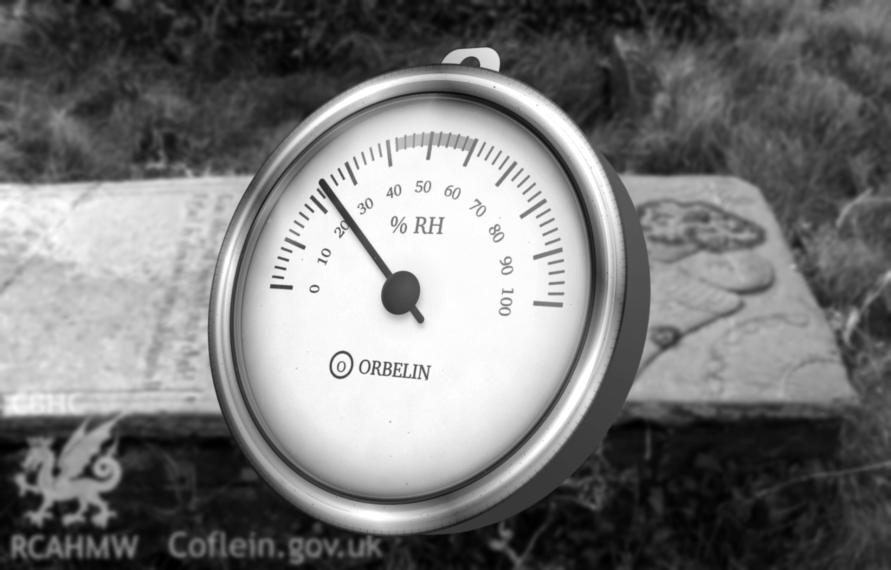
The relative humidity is 24,%
